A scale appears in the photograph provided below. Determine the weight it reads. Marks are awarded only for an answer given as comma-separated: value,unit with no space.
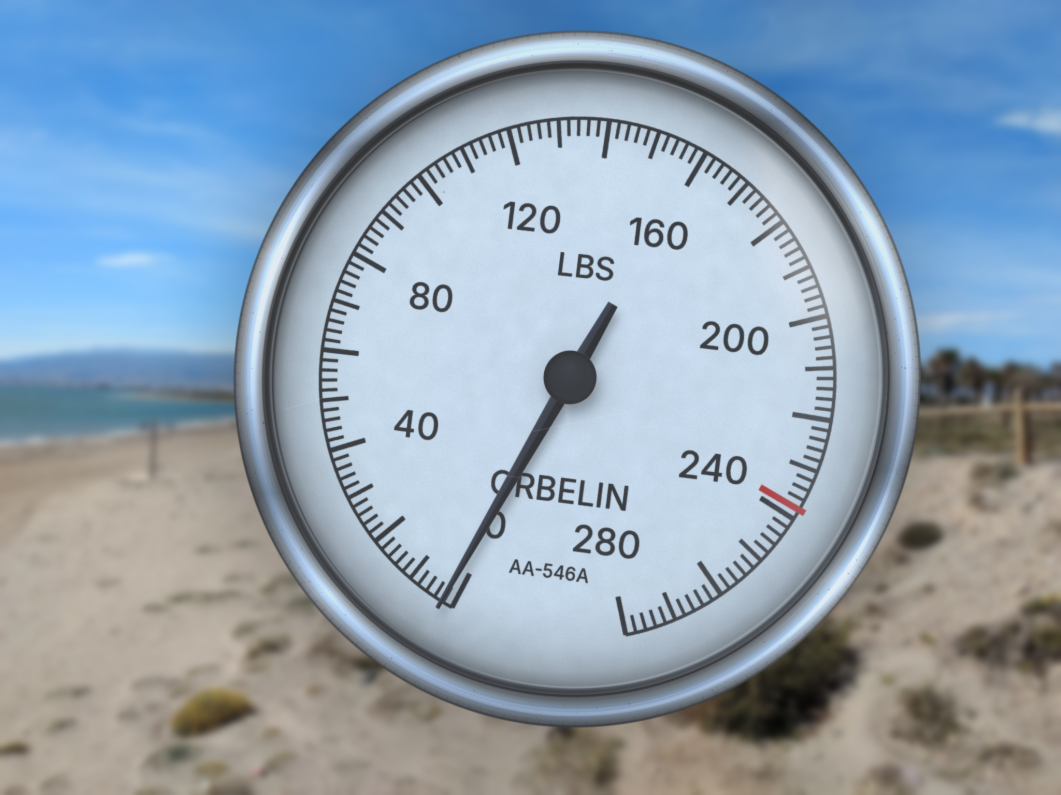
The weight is 2,lb
